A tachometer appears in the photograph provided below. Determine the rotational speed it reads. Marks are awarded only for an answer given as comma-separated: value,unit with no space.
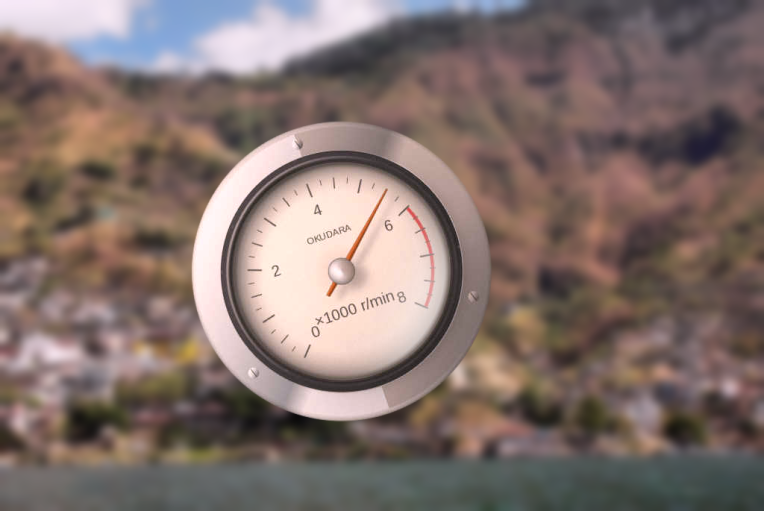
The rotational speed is 5500,rpm
